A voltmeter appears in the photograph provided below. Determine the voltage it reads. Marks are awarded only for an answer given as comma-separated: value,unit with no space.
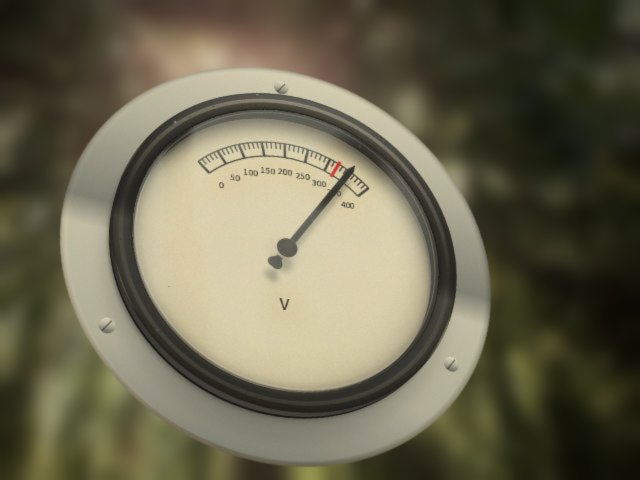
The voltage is 350,V
